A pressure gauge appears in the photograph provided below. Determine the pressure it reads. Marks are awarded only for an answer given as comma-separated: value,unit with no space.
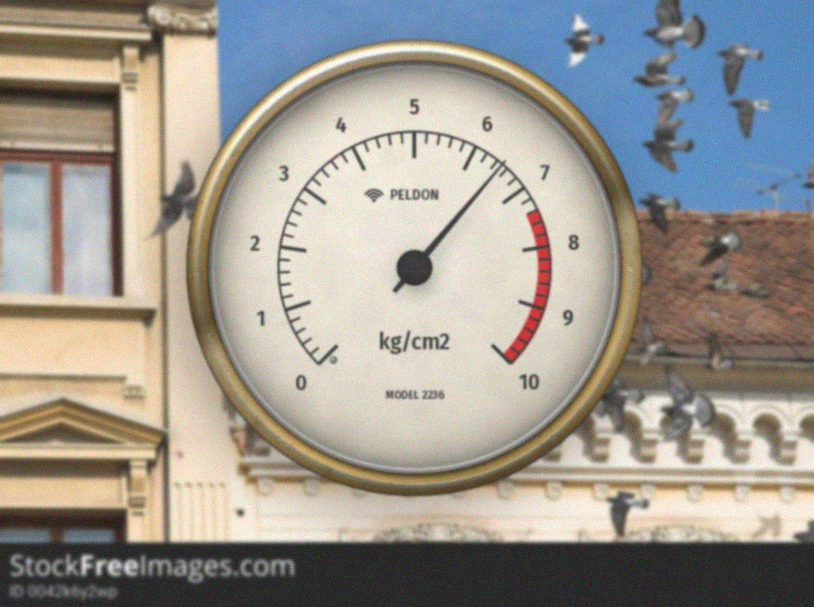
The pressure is 6.5,kg/cm²
